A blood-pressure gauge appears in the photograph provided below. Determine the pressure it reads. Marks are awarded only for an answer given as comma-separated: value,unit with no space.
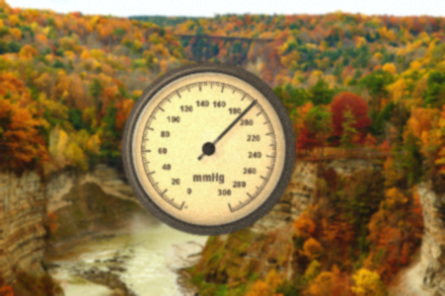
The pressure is 190,mmHg
